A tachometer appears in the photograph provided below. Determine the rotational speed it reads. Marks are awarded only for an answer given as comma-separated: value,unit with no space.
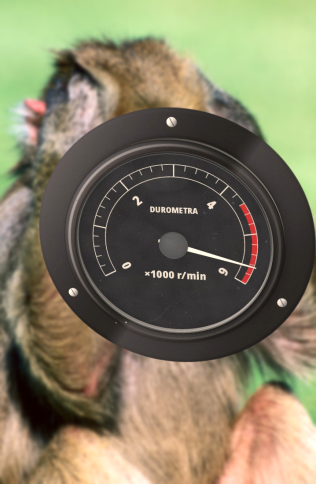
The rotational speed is 5600,rpm
